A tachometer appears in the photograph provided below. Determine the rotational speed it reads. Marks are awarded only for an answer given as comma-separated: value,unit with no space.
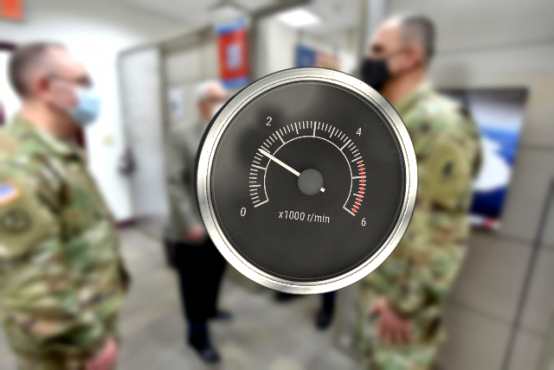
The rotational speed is 1400,rpm
